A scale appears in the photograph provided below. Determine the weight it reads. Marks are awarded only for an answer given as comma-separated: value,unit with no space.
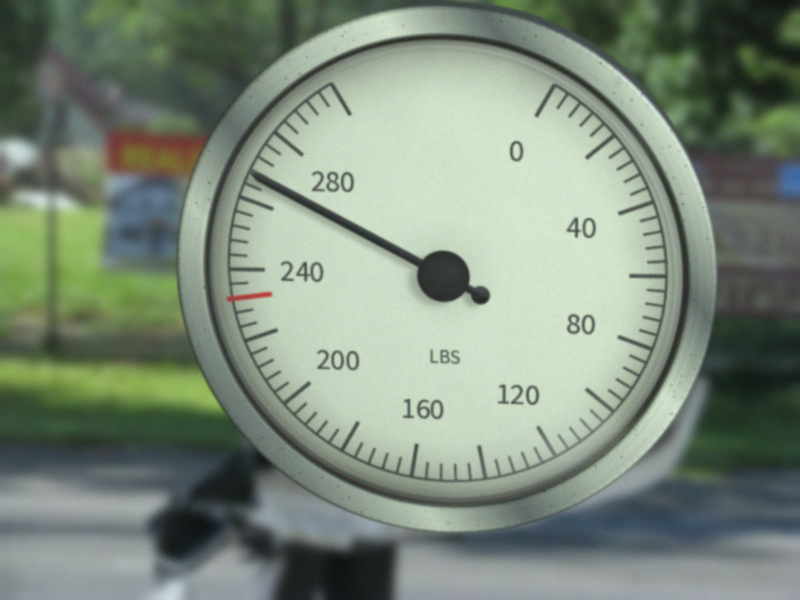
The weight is 268,lb
